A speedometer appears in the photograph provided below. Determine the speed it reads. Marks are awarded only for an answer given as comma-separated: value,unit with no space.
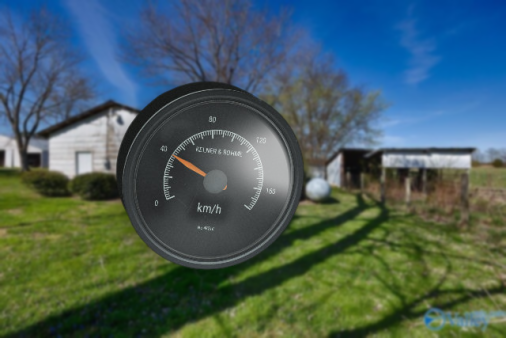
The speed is 40,km/h
